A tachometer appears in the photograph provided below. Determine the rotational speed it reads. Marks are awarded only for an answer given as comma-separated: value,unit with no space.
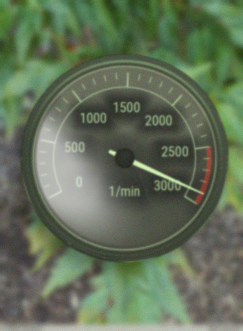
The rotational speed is 2900,rpm
